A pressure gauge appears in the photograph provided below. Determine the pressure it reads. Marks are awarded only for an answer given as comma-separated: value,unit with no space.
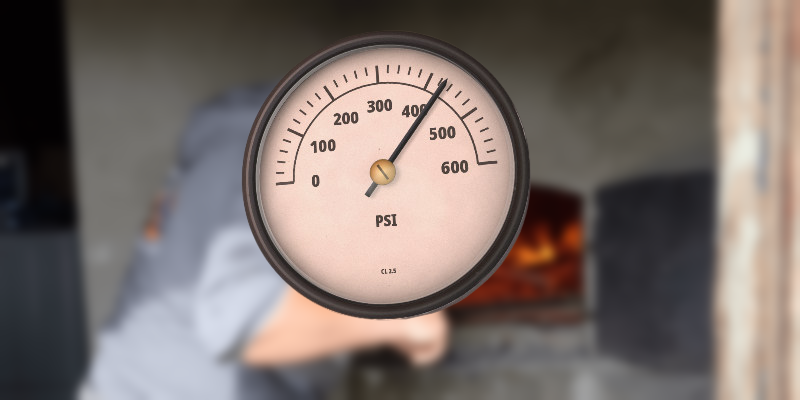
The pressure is 430,psi
